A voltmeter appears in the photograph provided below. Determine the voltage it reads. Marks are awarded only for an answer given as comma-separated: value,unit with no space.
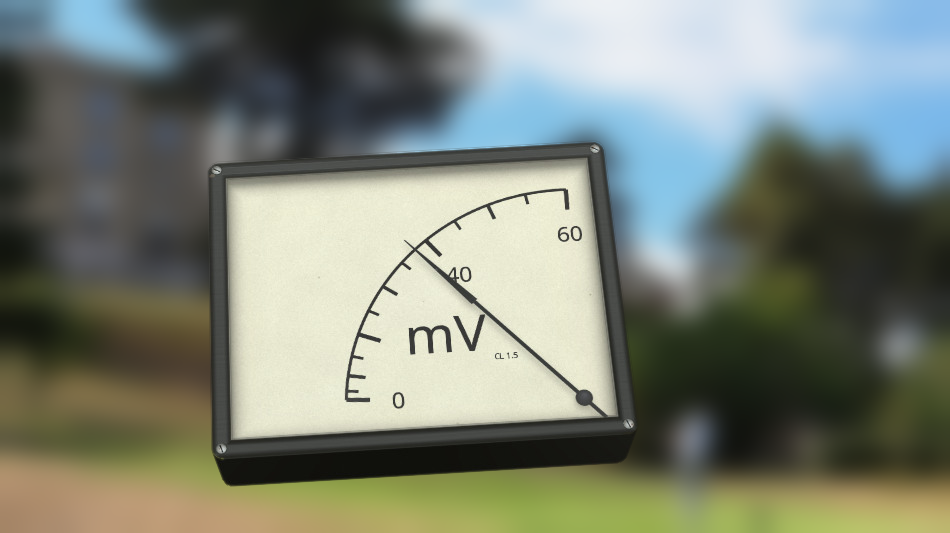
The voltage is 37.5,mV
